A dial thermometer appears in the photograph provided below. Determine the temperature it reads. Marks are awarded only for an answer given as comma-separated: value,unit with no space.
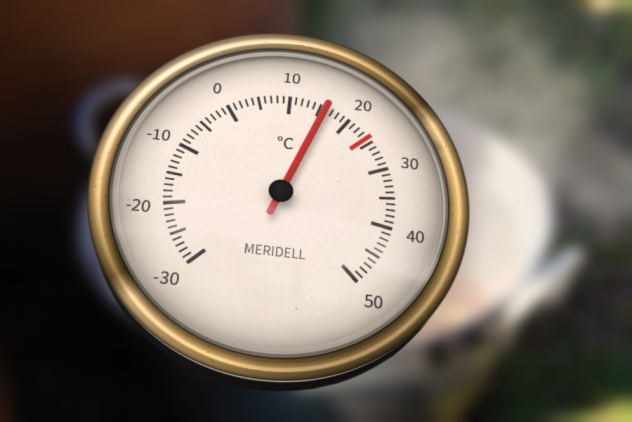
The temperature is 16,°C
